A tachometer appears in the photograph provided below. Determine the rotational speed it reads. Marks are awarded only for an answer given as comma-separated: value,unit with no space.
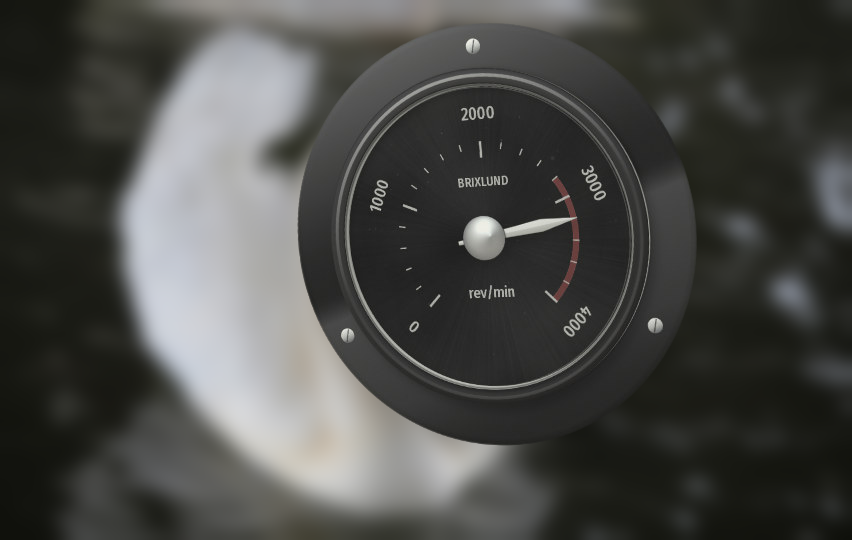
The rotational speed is 3200,rpm
